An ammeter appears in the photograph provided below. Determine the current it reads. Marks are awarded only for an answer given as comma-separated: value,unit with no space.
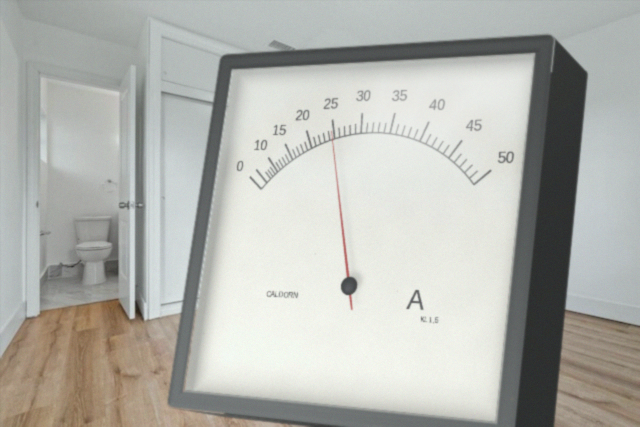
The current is 25,A
